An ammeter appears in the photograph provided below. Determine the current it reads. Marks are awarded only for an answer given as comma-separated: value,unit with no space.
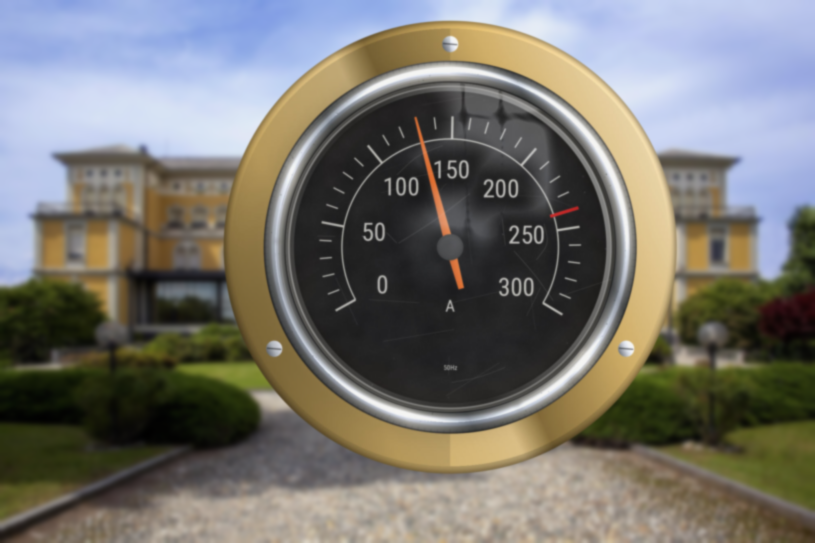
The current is 130,A
